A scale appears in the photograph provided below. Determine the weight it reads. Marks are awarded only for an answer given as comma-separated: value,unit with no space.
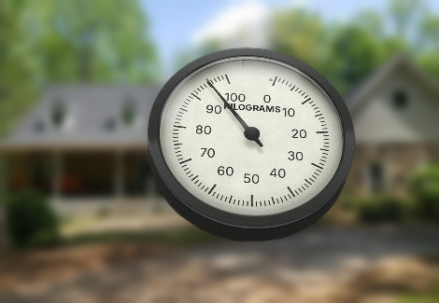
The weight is 95,kg
